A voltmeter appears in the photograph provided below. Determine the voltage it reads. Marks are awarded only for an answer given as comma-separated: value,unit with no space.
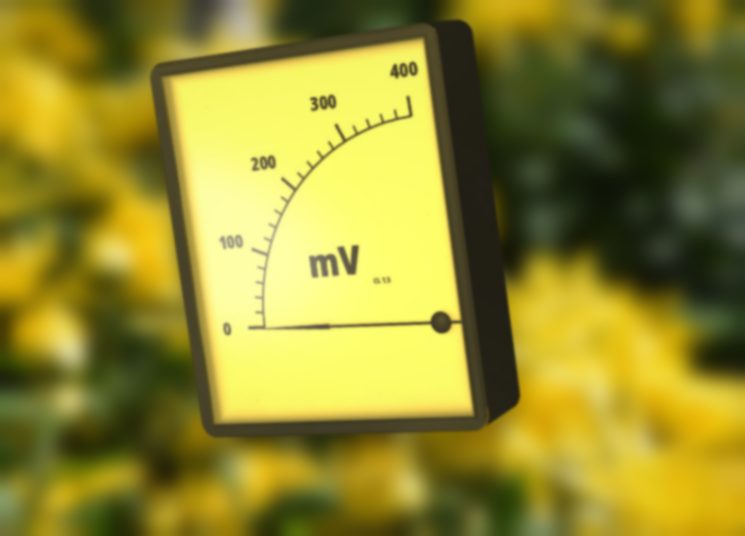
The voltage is 0,mV
